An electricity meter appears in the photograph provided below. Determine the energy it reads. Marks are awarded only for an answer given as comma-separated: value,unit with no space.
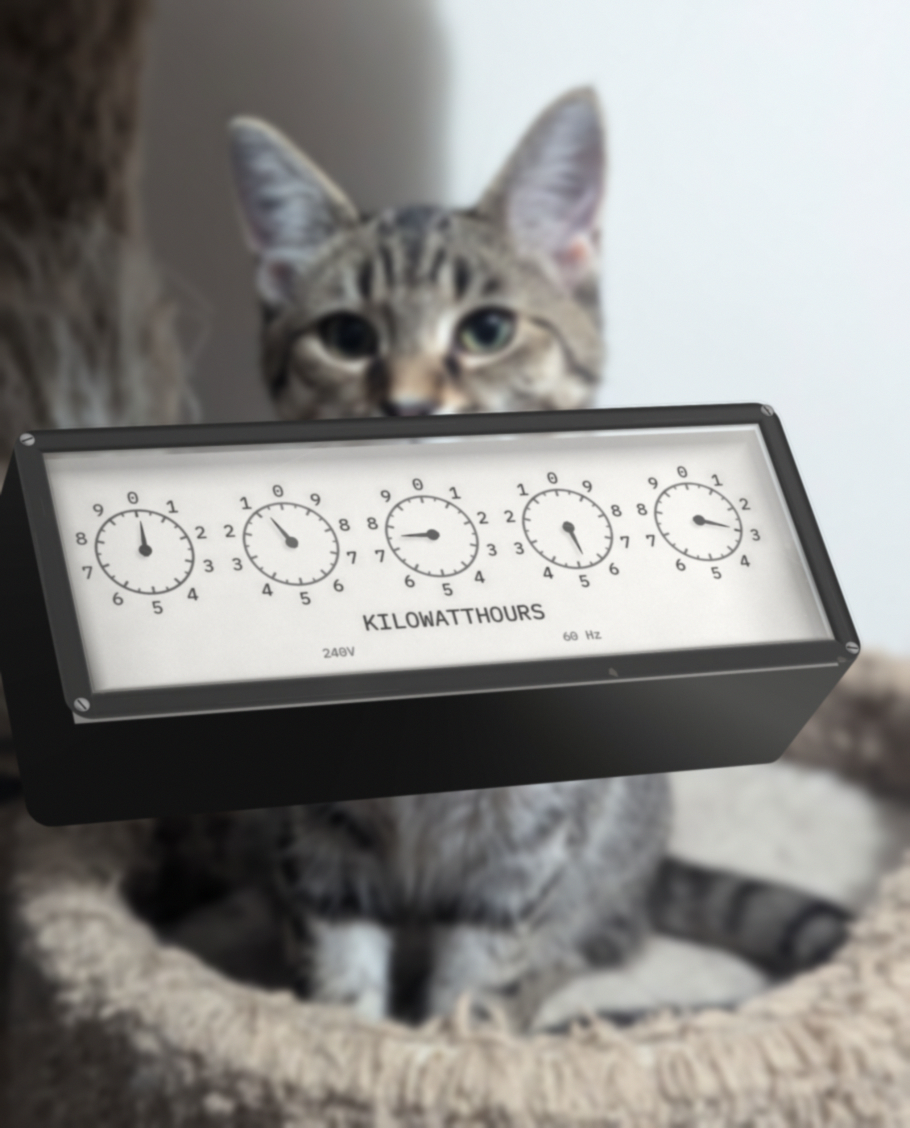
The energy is 753,kWh
